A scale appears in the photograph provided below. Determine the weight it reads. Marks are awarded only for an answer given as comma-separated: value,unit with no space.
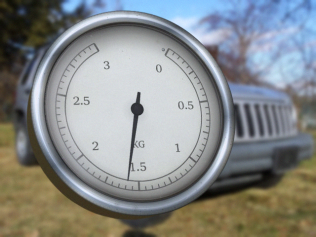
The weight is 1.6,kg
